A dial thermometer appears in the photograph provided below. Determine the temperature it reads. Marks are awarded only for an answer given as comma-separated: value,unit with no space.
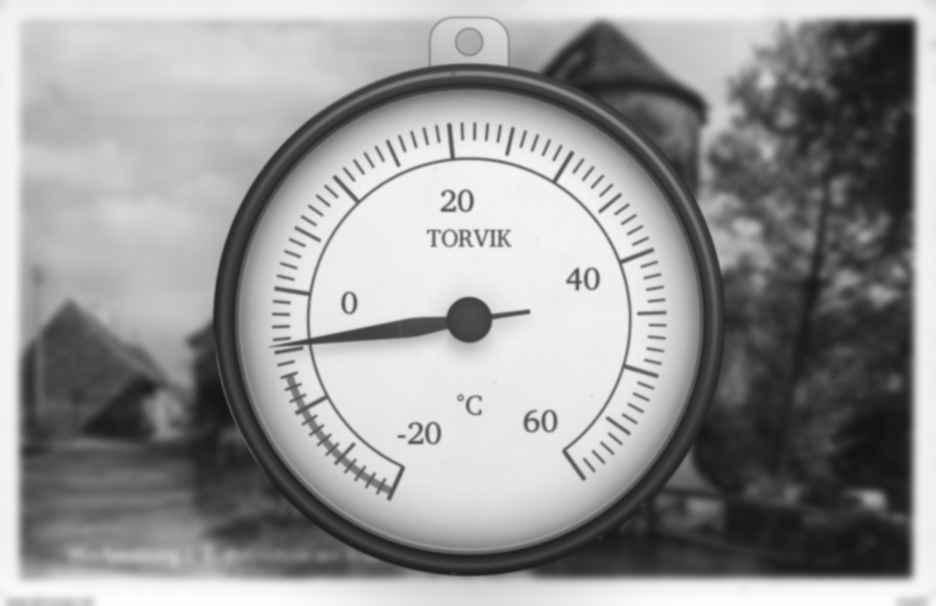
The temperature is -4.5,°C
